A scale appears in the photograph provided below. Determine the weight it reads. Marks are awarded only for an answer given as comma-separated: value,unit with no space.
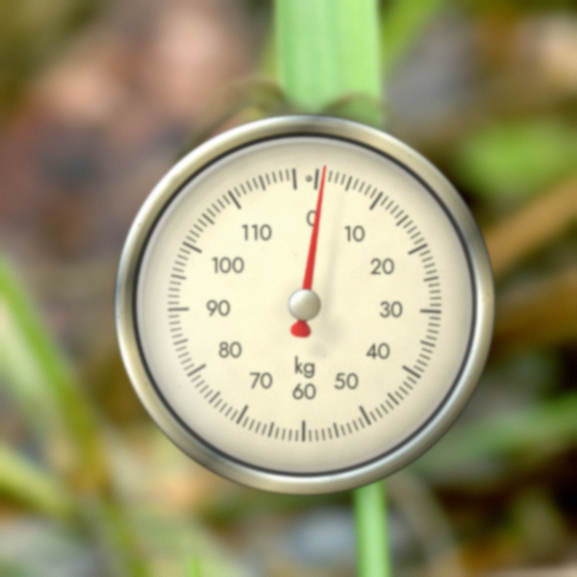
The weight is 1,kg
